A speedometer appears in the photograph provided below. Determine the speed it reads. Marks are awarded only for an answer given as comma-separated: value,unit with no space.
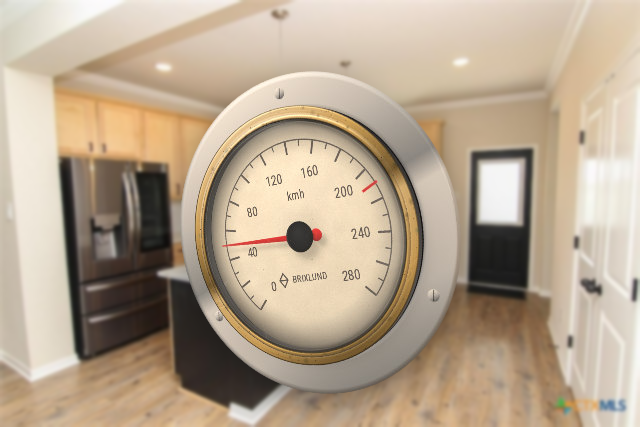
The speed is 50,km/h
